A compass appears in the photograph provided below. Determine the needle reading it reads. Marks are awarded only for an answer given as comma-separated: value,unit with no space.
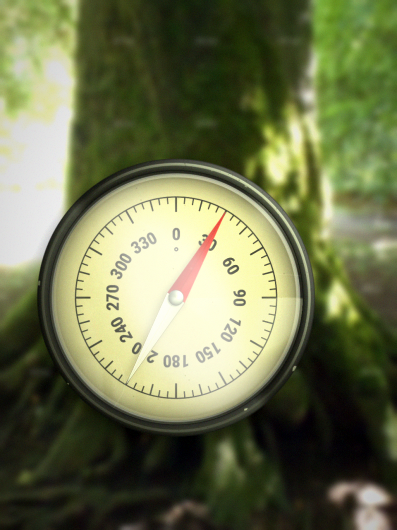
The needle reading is 30,°
